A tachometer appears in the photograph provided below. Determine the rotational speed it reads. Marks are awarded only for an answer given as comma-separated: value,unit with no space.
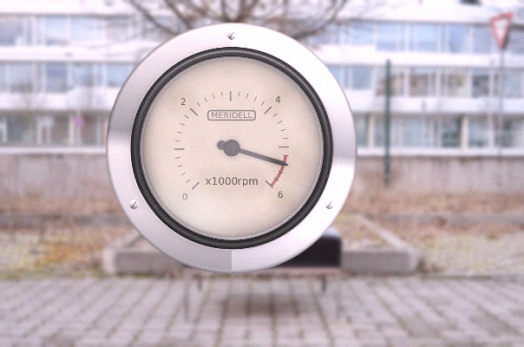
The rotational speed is 5400,rpm
